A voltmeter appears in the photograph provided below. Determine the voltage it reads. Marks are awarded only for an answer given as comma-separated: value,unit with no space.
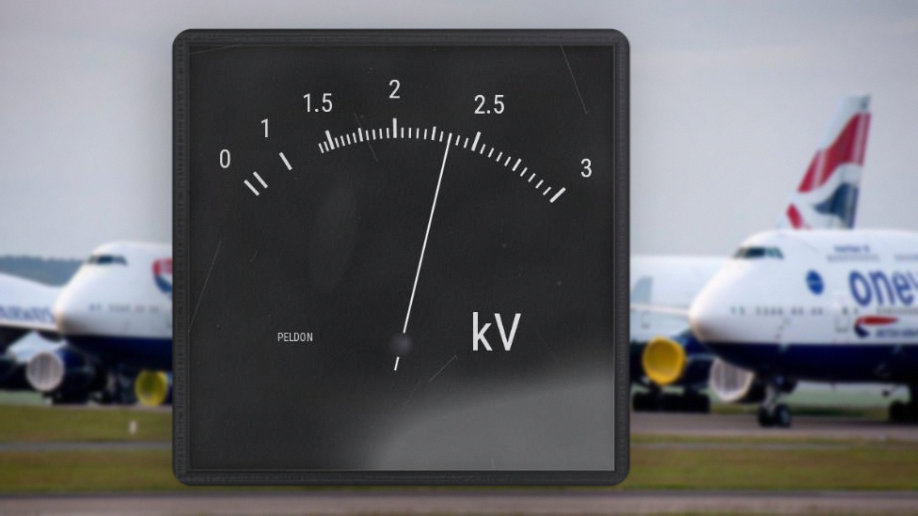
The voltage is 2.35,kV
